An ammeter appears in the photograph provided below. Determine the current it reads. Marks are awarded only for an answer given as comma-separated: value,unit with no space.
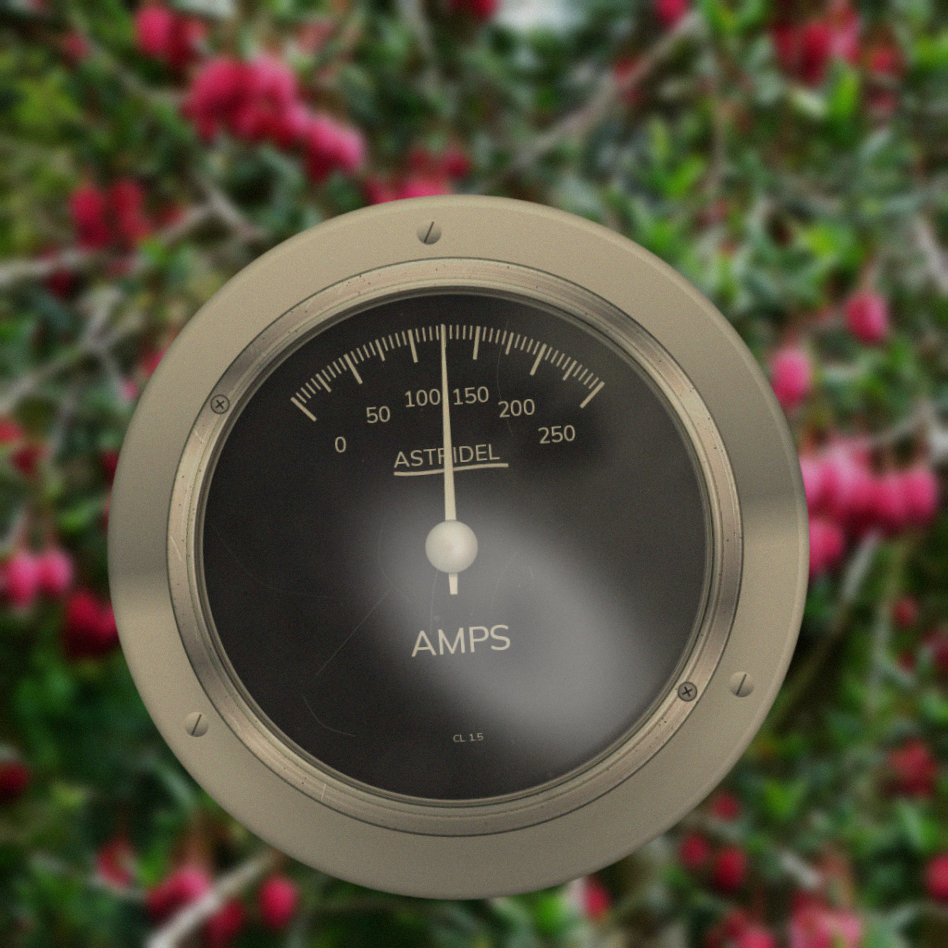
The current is 125,A
